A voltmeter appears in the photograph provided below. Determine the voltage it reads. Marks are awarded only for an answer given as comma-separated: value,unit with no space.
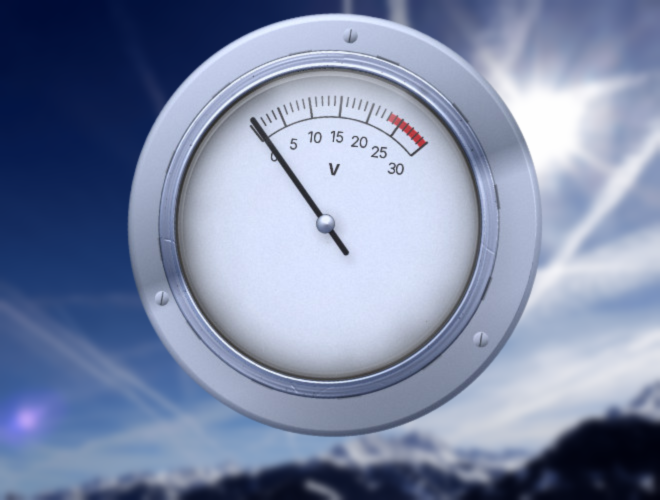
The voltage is 1,V
